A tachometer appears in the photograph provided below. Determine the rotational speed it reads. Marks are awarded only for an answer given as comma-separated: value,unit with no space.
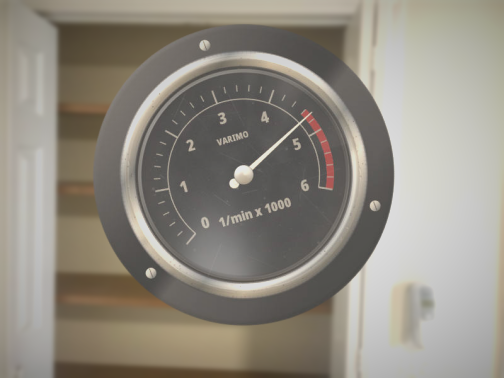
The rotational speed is 4700,rpm
